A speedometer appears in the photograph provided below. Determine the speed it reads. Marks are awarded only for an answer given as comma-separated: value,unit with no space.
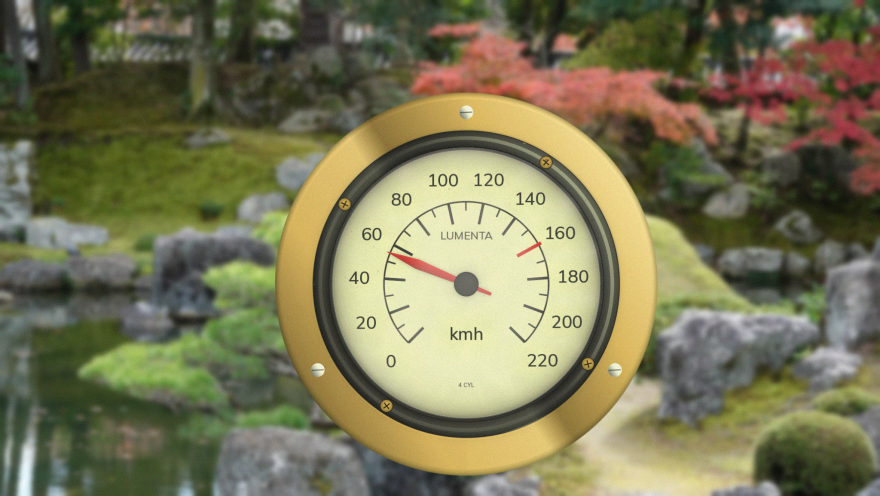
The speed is 55,km/h
